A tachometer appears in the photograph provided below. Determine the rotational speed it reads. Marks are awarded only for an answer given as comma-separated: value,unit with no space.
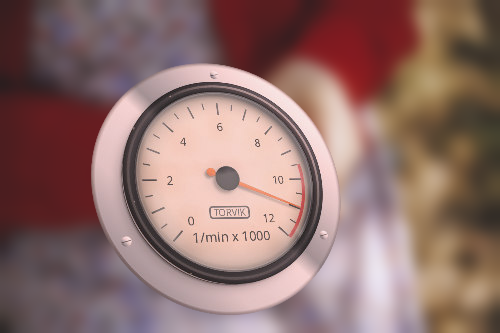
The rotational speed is 11000,rpm
